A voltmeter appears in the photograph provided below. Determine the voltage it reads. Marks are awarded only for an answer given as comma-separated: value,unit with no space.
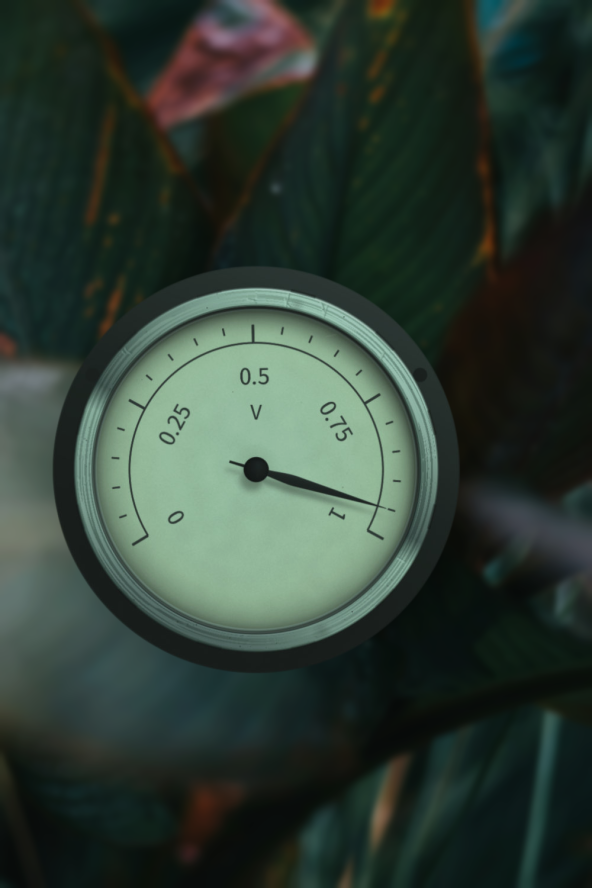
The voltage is 0.95,V
